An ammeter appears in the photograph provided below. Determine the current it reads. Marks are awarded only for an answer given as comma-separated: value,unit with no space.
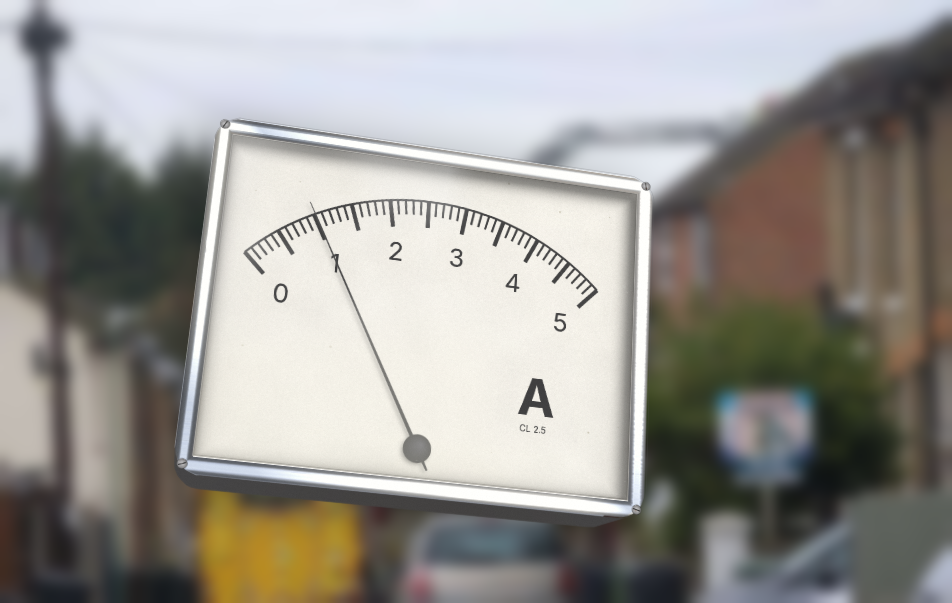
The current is 1,A
